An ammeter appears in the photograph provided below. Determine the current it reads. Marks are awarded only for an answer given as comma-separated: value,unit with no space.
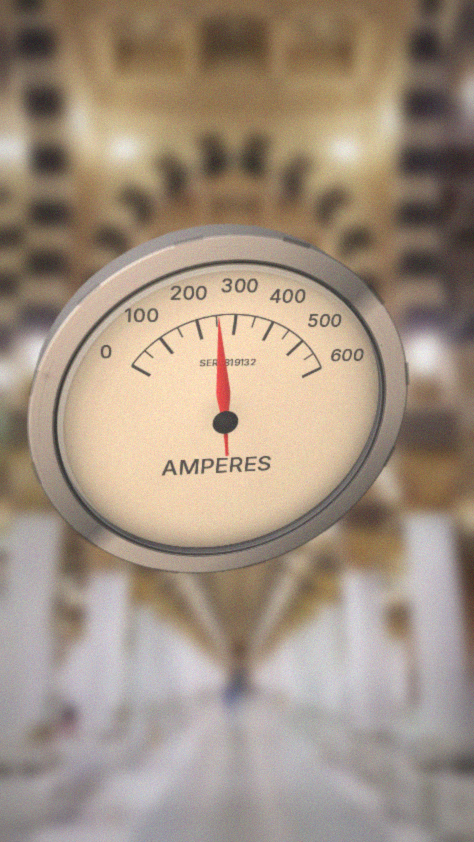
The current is 250,A
